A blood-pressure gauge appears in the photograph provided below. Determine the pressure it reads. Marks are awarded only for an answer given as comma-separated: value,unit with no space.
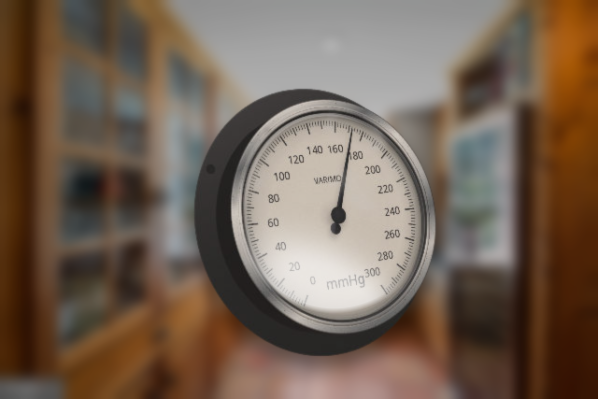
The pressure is 170,mmHg
